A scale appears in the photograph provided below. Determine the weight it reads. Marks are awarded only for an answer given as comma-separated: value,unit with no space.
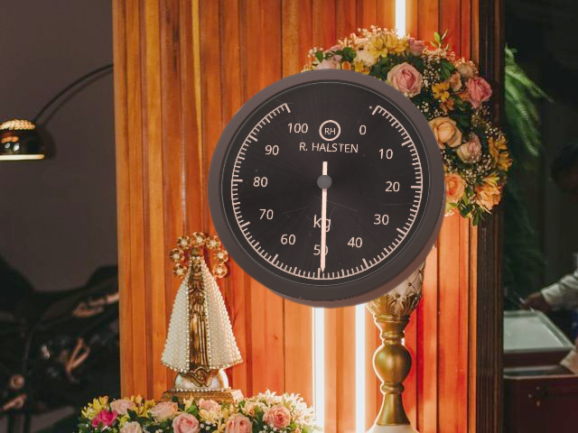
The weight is 49,kg
